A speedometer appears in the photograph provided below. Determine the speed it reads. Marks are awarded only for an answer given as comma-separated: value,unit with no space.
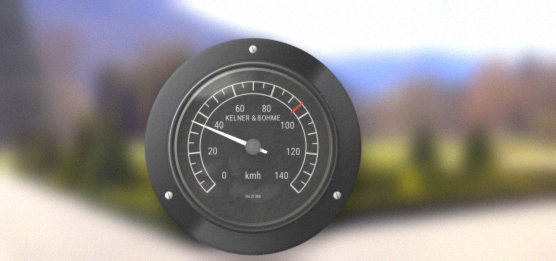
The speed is 35,km/h
